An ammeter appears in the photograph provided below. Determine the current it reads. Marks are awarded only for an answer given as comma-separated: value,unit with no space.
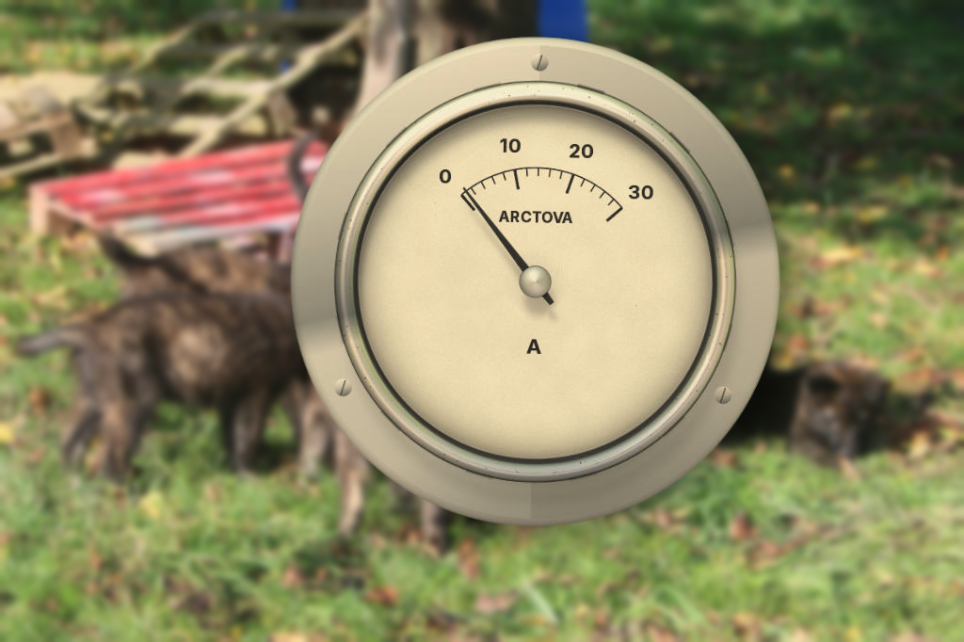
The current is 1,A
